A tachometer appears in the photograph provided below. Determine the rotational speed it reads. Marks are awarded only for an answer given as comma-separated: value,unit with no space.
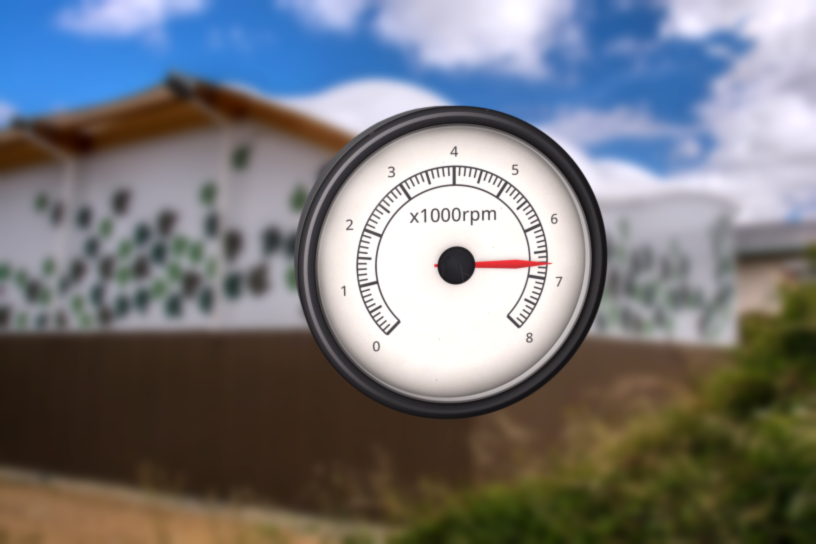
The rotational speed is 6700,rpm
